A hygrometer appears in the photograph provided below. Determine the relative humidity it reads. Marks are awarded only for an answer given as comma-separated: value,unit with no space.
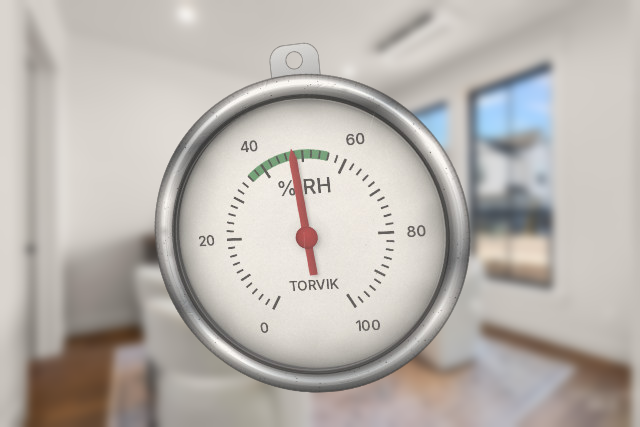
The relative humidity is 48,%
